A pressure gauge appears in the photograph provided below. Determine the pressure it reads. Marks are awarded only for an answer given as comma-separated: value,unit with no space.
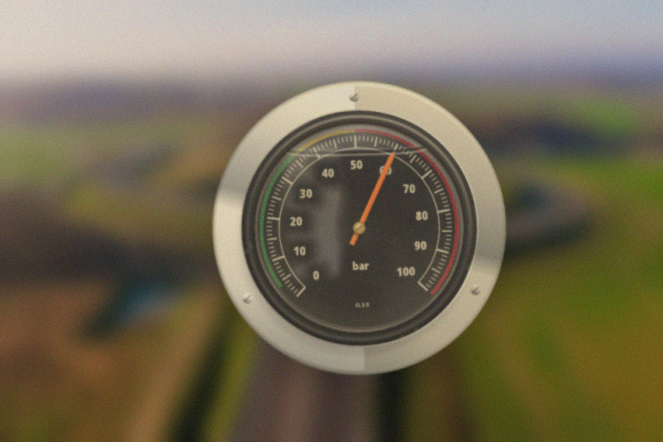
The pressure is 60,bar
